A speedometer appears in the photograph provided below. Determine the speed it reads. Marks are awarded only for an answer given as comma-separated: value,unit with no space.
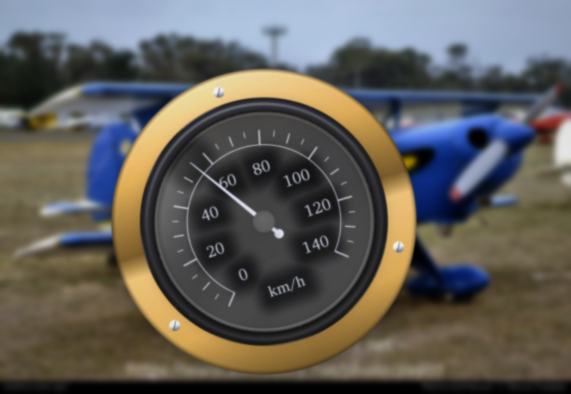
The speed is 55,km/h
